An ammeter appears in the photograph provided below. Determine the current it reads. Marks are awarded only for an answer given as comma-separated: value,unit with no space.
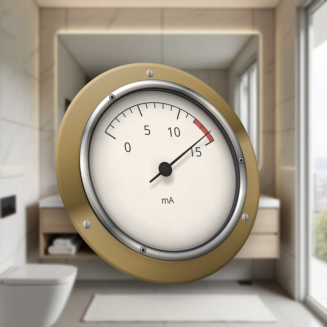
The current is 14,mA
